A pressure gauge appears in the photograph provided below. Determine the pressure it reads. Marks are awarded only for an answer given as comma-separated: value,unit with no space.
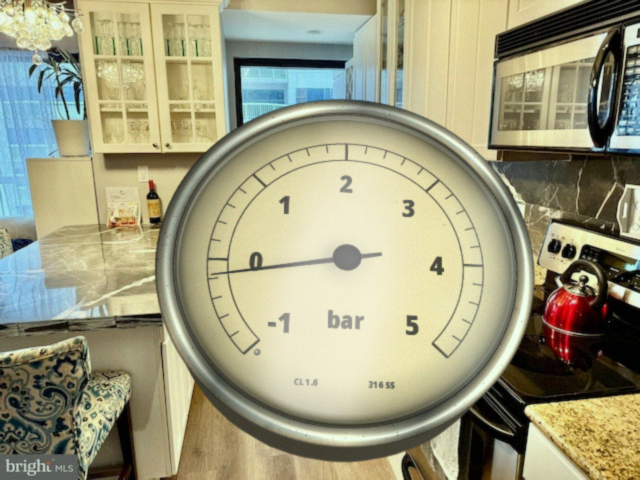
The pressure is -0.2,bar
